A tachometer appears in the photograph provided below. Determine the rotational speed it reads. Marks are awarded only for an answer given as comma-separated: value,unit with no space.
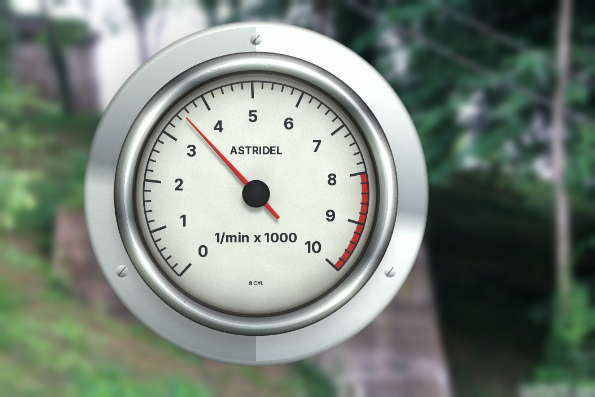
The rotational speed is 3500,rpm
